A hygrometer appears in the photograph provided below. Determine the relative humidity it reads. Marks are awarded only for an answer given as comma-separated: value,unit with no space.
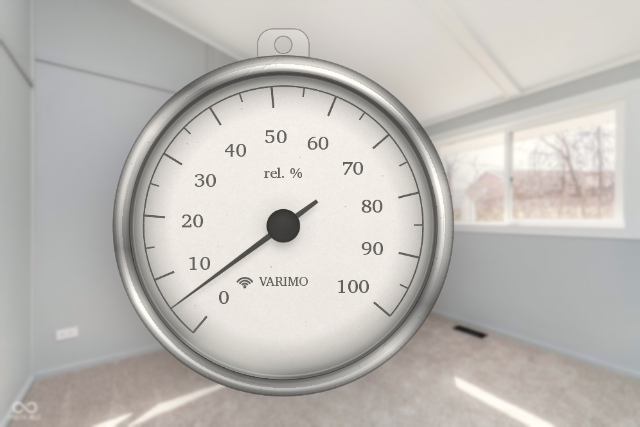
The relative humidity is 5,%
